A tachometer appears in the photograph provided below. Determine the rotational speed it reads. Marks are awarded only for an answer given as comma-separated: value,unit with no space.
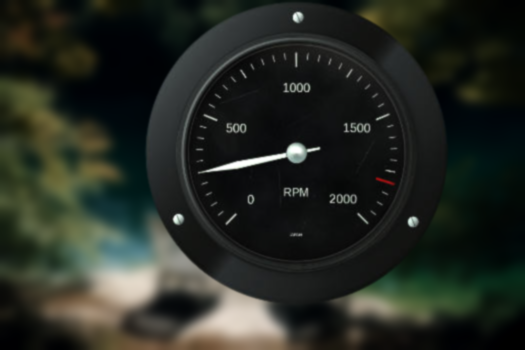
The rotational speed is 250,rpm
